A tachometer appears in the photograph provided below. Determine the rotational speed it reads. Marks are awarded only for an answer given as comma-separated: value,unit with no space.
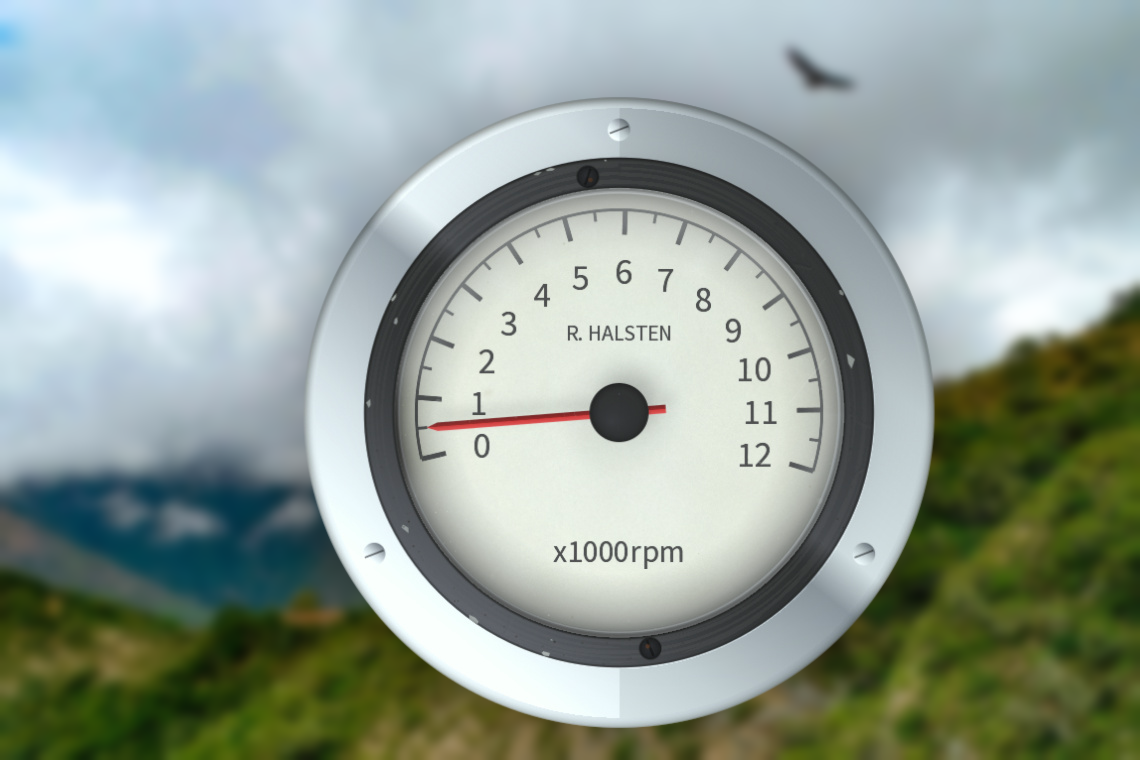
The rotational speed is 500,rpm
